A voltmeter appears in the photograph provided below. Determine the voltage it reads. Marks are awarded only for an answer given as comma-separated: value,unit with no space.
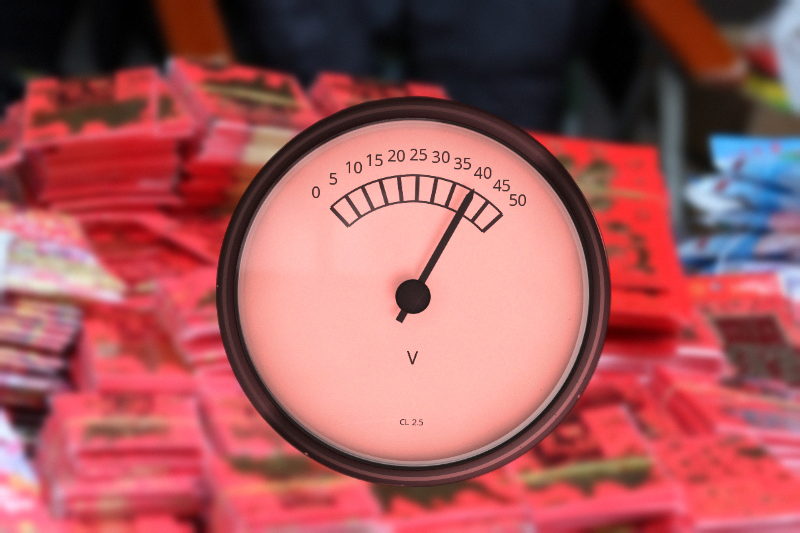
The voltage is 40,V
